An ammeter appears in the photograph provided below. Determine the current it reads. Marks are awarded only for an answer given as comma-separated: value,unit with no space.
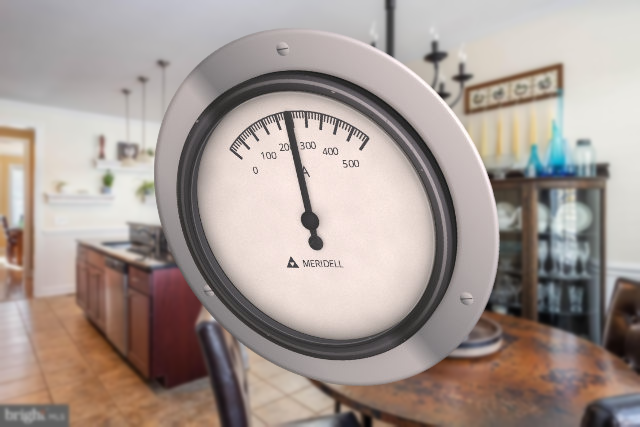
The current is 250,A
